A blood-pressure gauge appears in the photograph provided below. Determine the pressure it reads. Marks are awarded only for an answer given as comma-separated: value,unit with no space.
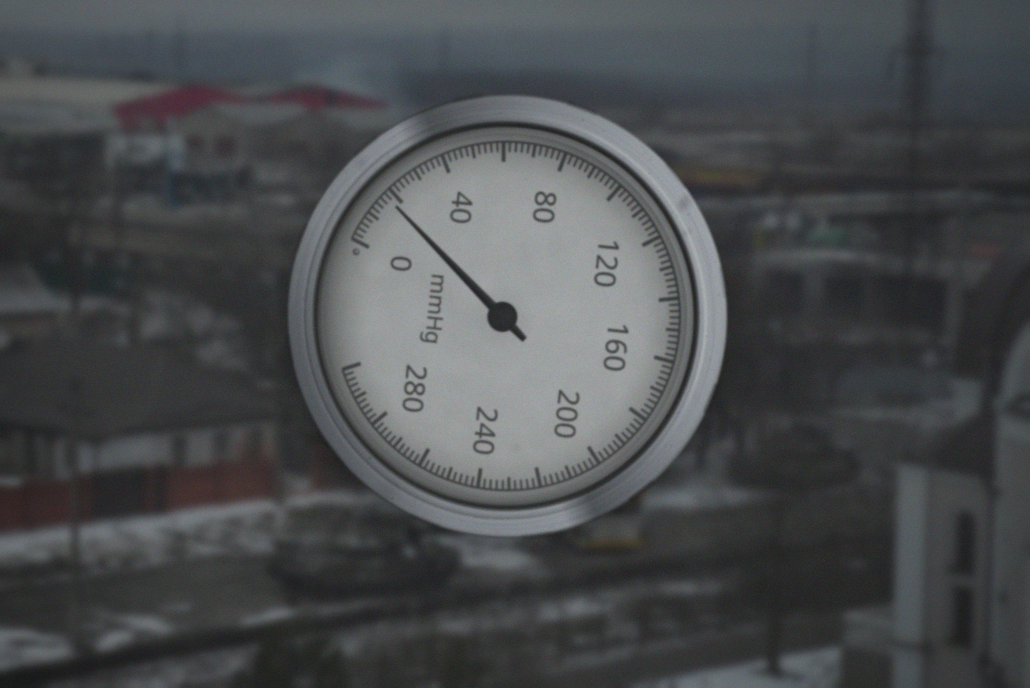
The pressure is 18,mmHg
